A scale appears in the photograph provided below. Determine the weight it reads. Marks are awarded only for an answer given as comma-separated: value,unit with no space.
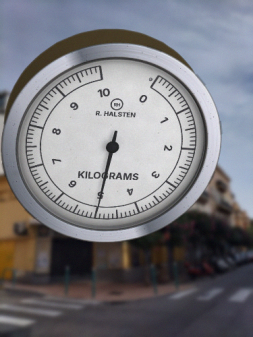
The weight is 5,kg
